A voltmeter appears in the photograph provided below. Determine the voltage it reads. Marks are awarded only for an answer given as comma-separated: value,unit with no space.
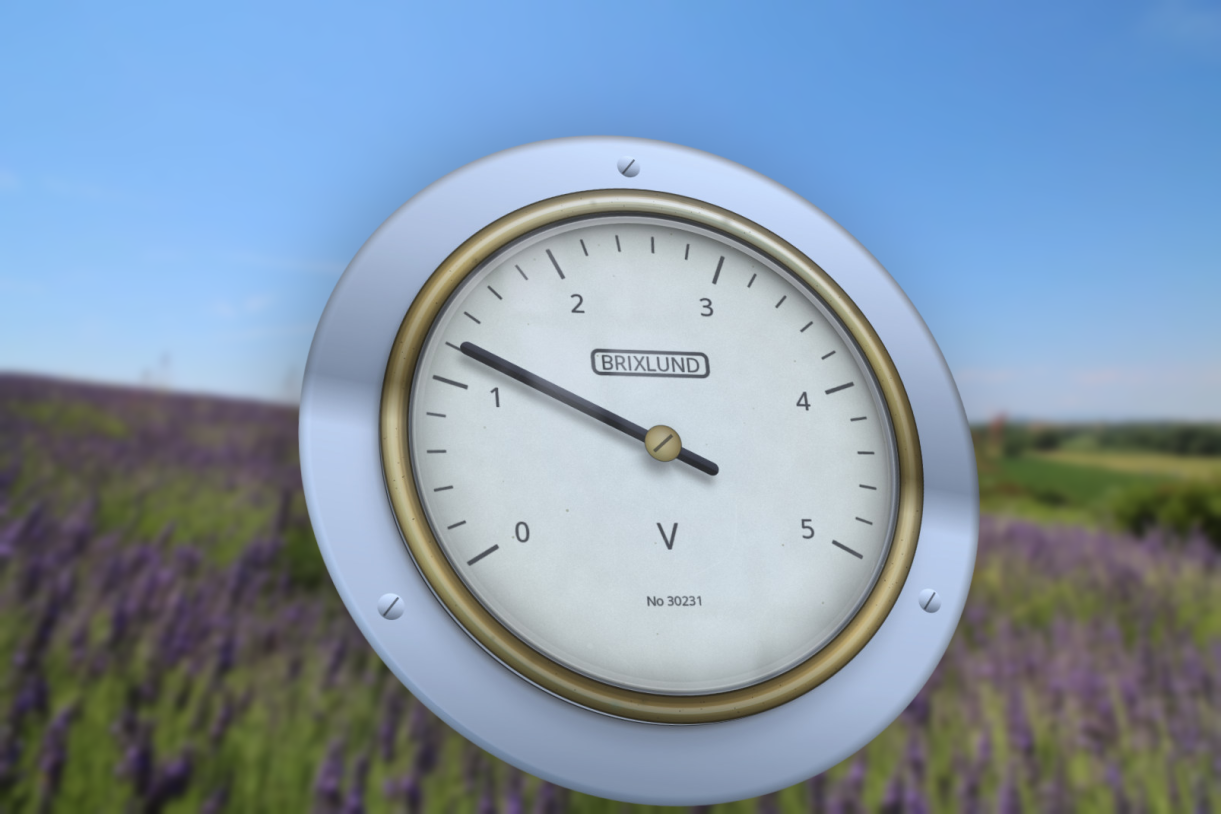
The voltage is 1.2,V
